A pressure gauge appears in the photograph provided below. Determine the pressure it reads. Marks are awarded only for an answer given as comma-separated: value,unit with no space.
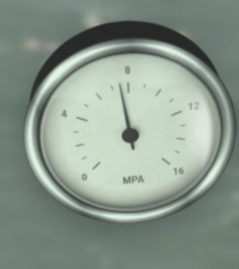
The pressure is 7.5,MPa
